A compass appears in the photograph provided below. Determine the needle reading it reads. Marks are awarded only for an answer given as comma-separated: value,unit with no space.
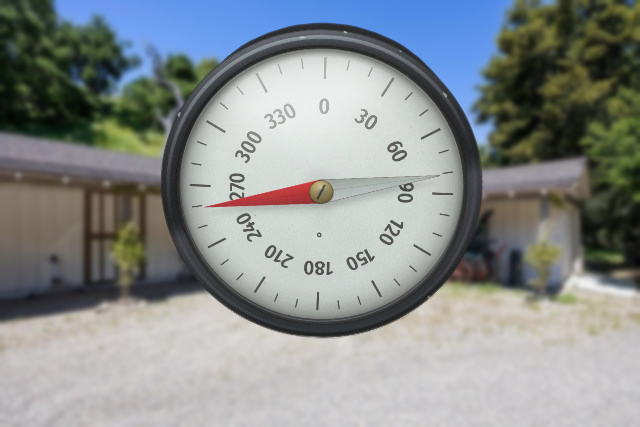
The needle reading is 260,°
